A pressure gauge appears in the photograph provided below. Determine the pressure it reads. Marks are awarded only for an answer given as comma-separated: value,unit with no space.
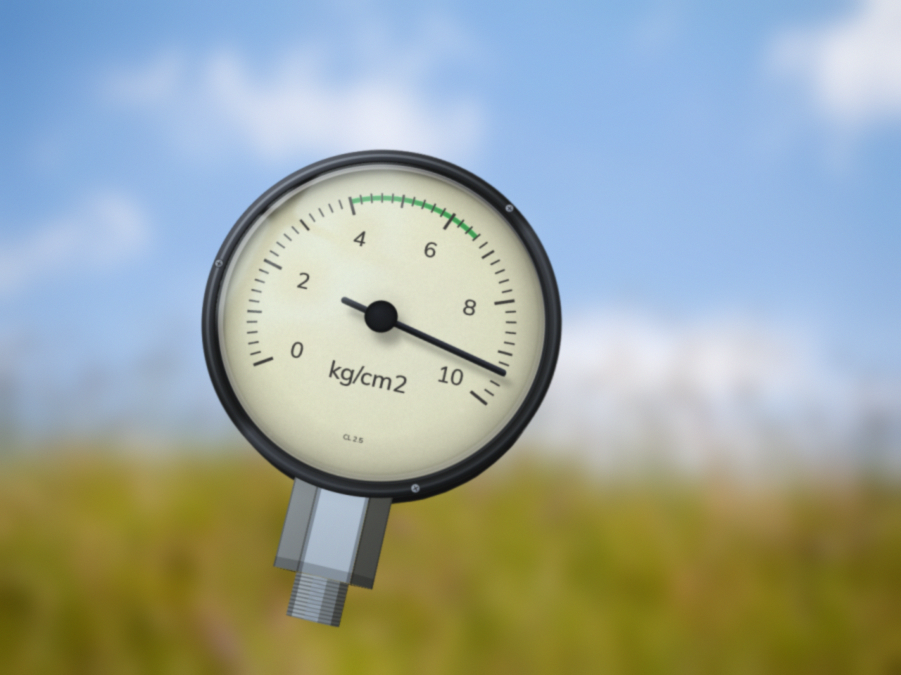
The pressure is 9.4,kg/cm²
